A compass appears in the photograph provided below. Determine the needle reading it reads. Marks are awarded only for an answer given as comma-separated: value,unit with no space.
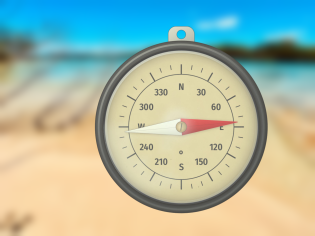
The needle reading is 85,°
